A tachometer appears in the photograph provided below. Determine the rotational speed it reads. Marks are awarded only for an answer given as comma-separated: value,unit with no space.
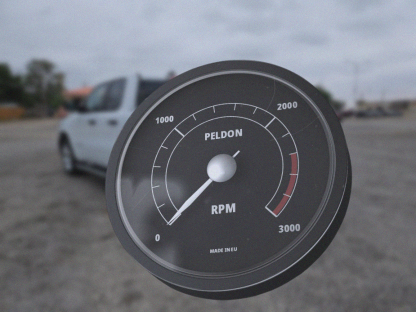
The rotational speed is 0,rpm
